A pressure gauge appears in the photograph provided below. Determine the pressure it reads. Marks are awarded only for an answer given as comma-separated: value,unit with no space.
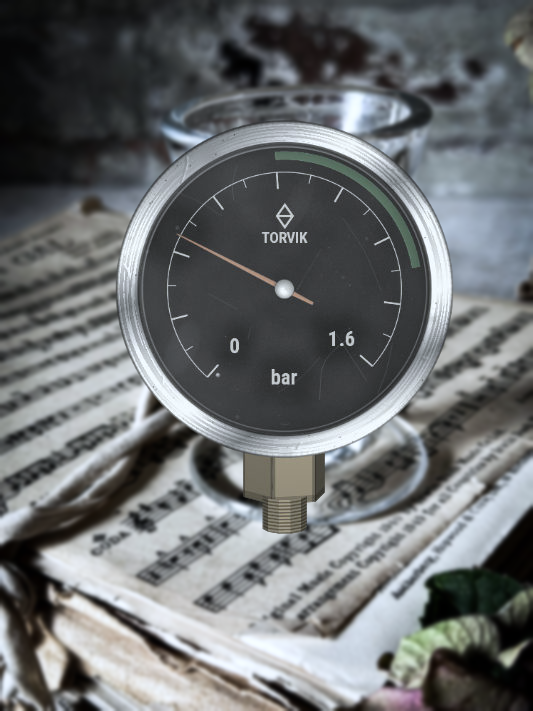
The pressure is 0.45,bar
